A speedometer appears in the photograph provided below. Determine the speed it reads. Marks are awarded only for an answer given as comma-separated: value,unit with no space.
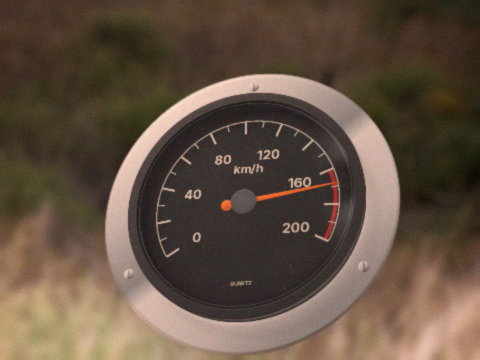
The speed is 170,km/h
